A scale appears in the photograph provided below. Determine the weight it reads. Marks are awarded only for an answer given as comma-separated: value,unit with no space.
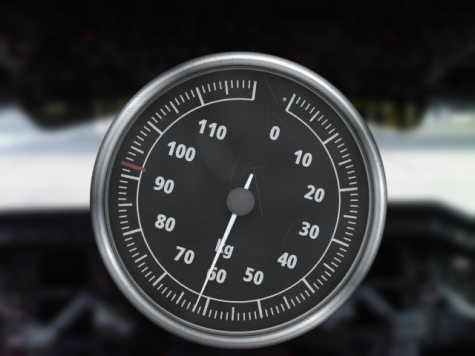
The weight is 62,kg
